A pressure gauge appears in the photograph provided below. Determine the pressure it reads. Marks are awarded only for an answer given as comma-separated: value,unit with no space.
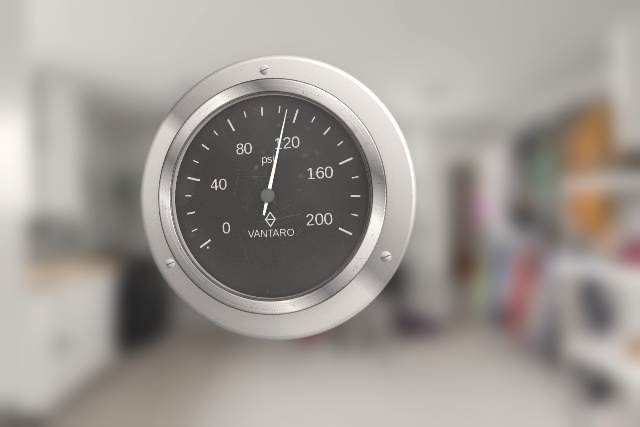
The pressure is 115,psi
